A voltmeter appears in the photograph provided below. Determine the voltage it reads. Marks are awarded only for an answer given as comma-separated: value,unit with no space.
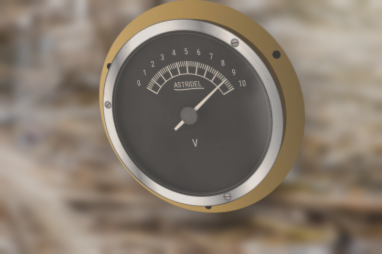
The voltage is 9,V
